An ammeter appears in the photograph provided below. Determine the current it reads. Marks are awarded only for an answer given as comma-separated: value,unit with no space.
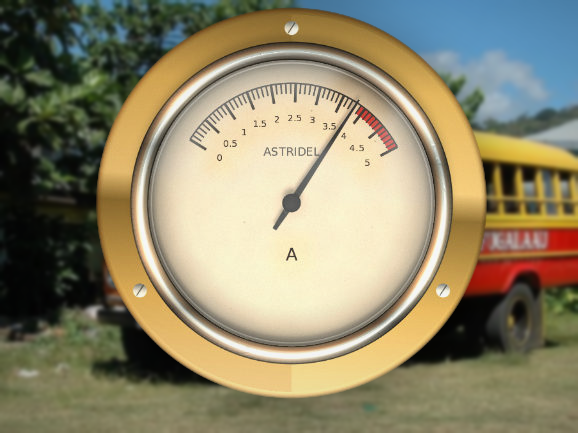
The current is 3.8,A
